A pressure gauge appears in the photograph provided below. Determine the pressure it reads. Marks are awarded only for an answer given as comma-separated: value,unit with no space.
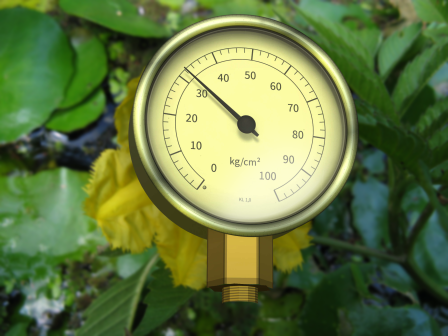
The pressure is 32,kg/cm²
